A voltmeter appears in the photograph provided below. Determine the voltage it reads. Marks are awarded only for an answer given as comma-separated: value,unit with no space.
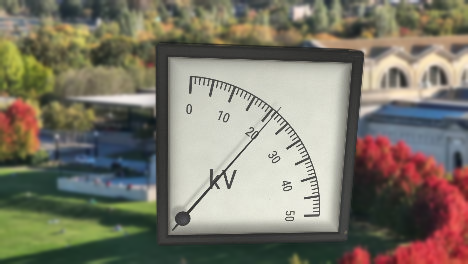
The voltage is 21,kV
